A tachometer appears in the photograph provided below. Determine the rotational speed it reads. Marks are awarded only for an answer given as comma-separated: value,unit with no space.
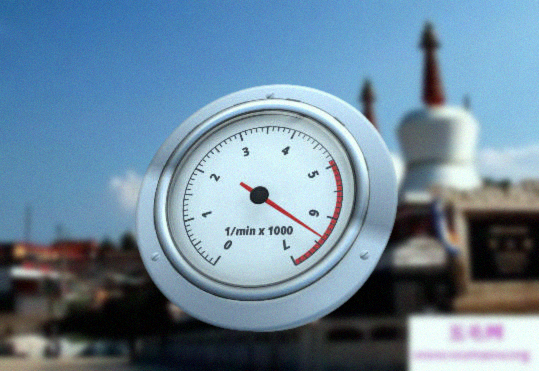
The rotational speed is 6400,rpm
